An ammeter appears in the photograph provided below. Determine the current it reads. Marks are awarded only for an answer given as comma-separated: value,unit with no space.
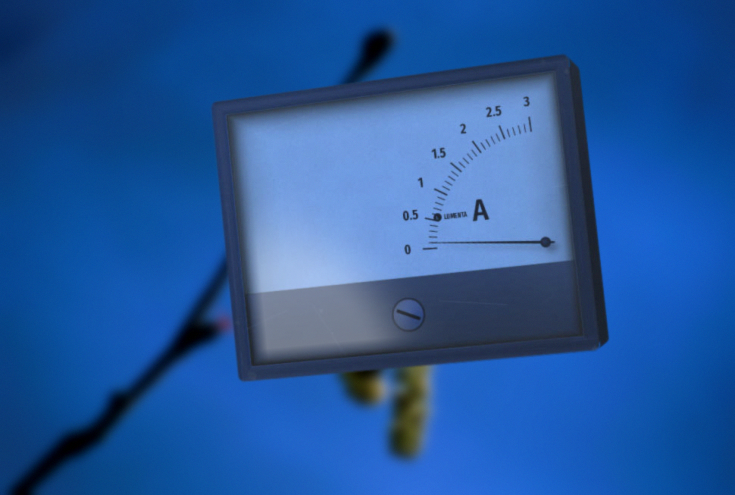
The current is 0.1,A
